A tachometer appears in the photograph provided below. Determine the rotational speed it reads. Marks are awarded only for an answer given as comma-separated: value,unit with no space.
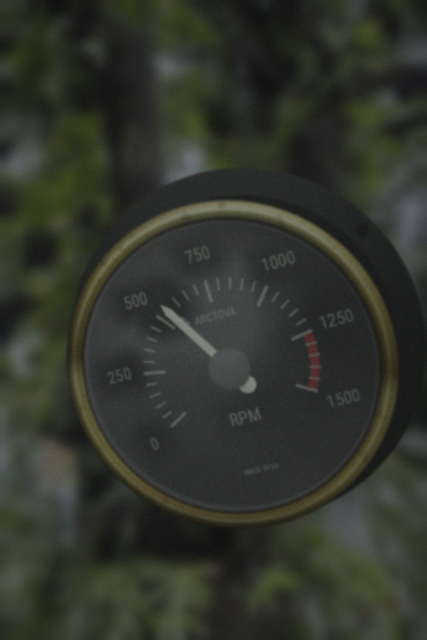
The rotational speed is 550,rpm
